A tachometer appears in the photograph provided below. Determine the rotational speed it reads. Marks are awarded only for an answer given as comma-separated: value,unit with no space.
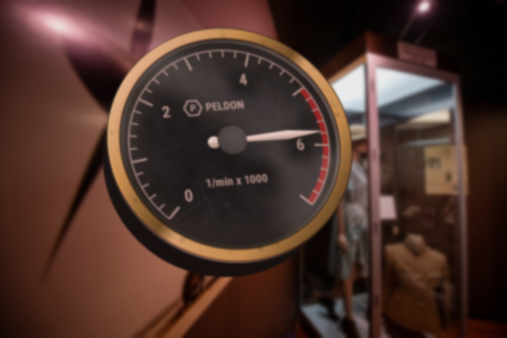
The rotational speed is 5800,rpm
